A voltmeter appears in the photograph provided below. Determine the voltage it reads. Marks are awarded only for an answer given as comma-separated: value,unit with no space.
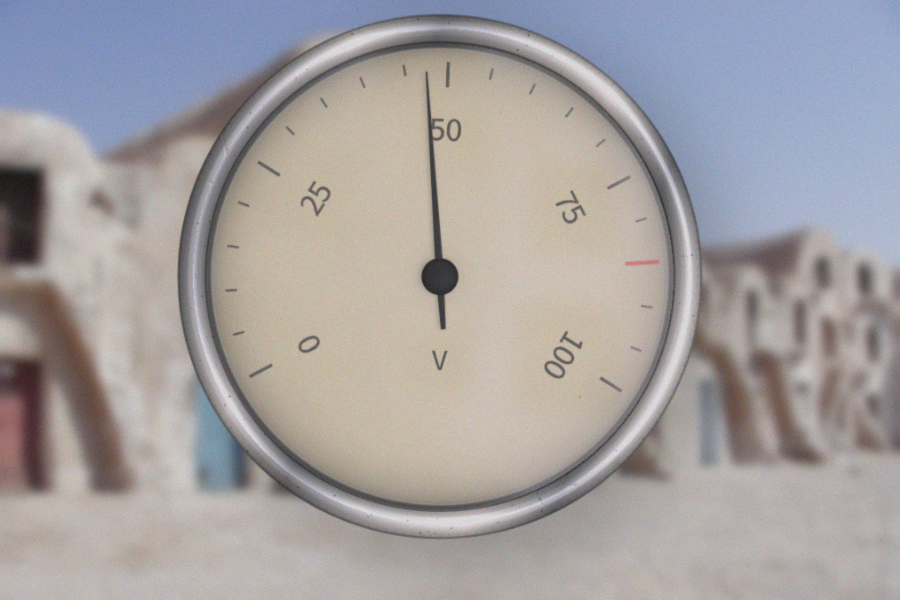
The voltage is 47.5,V
